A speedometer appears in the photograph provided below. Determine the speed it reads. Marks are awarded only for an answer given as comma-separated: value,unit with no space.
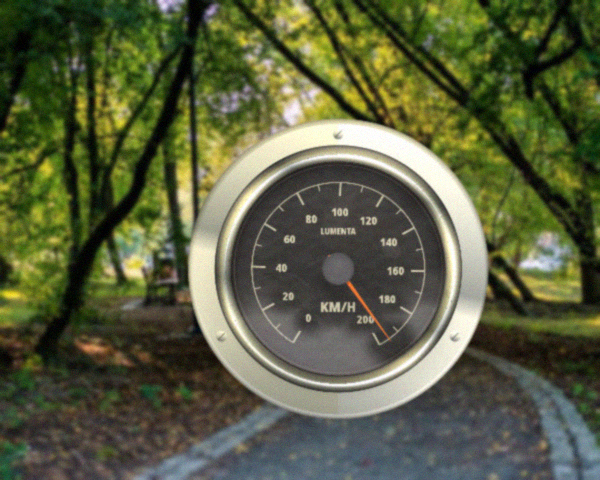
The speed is 195,km/h
